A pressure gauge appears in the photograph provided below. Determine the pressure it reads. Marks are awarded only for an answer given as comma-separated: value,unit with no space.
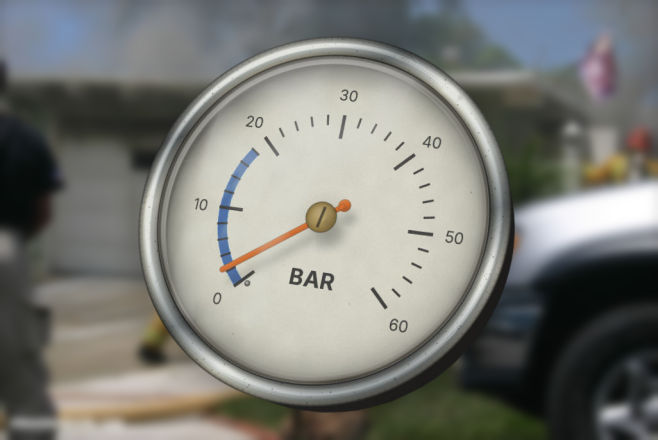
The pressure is 2,bar
